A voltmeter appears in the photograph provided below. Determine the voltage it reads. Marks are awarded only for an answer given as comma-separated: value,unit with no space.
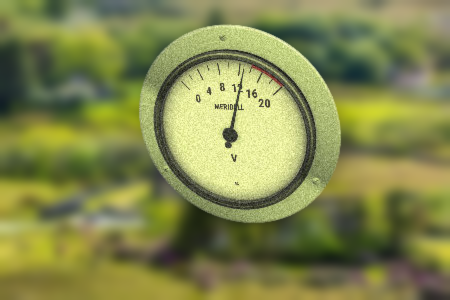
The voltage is 13,V
